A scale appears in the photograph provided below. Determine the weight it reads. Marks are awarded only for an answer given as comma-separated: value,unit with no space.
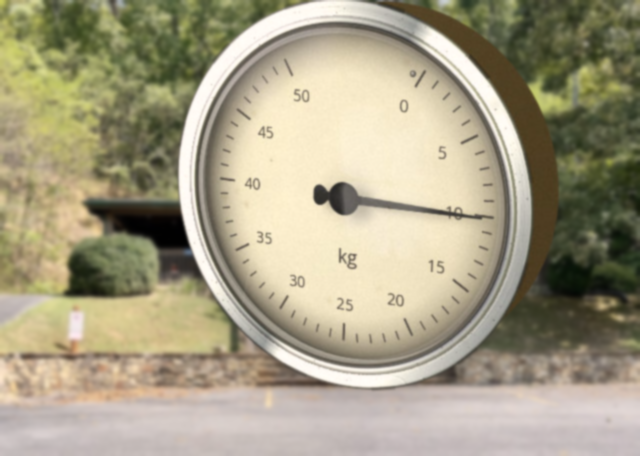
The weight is 10,kg
